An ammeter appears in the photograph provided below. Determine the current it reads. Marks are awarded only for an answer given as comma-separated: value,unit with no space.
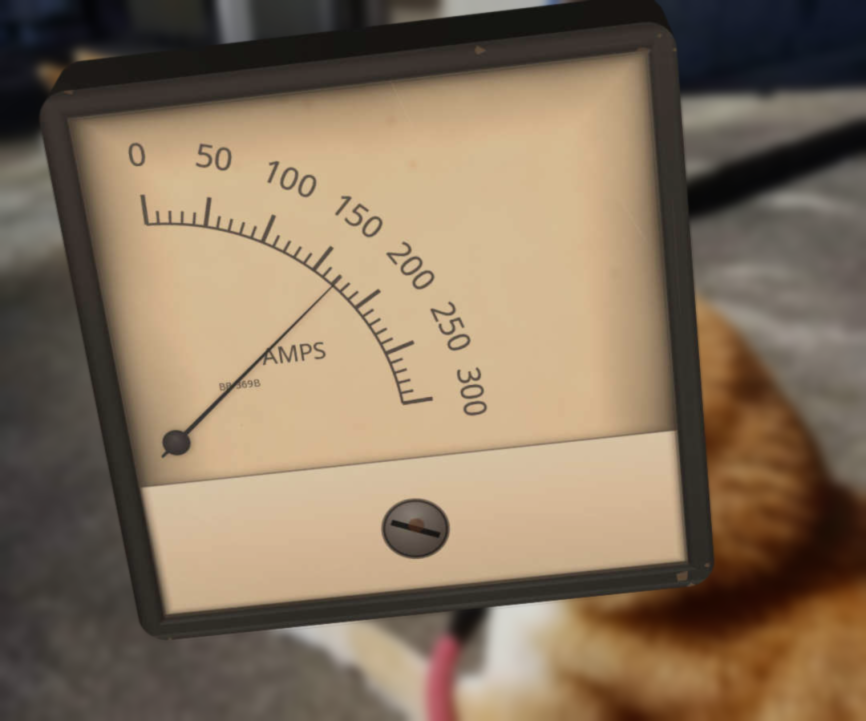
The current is 170,A
